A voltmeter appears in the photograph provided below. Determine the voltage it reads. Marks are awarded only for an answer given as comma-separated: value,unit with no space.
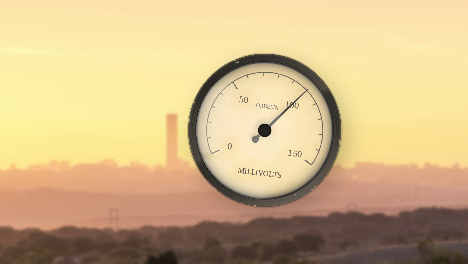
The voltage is 100,mV
